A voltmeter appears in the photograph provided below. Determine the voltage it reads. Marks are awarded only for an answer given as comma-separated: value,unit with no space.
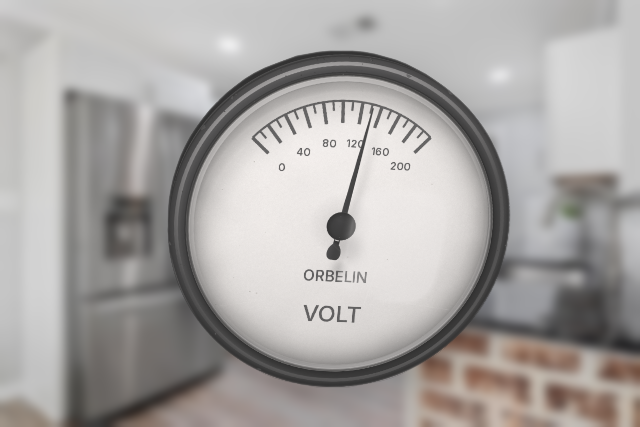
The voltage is 130,V
